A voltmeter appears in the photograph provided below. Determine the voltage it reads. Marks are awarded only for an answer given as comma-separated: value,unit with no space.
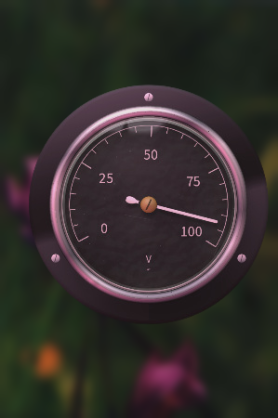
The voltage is 92.5,V
